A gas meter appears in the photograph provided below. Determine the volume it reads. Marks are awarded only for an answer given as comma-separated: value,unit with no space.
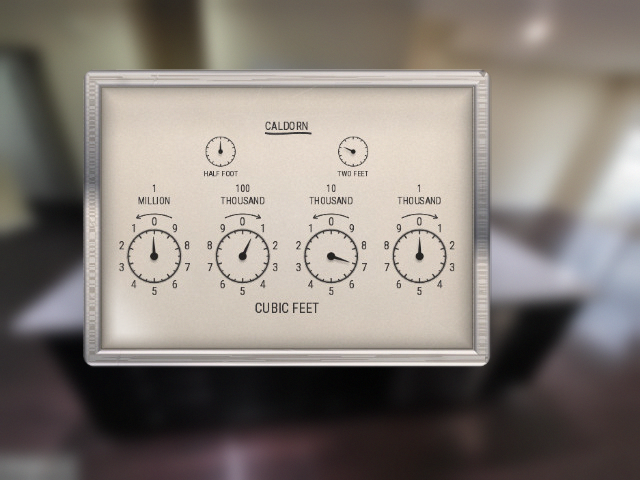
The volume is 7000,ft³
